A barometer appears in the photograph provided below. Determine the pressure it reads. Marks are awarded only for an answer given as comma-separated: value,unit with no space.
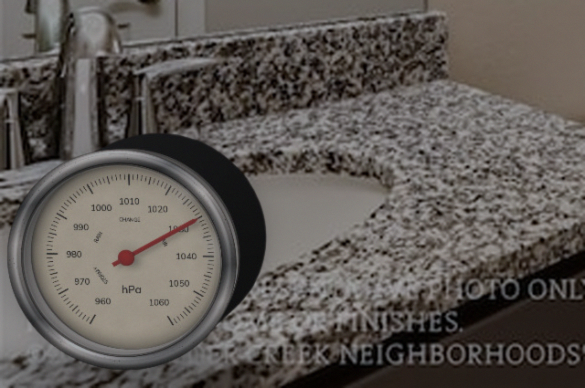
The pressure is 1030,hPa
